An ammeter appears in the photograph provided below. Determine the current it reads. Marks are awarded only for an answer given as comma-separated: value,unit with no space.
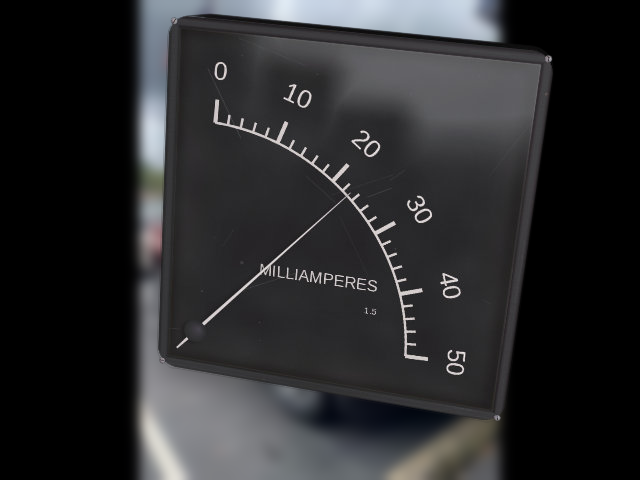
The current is 23,mA
